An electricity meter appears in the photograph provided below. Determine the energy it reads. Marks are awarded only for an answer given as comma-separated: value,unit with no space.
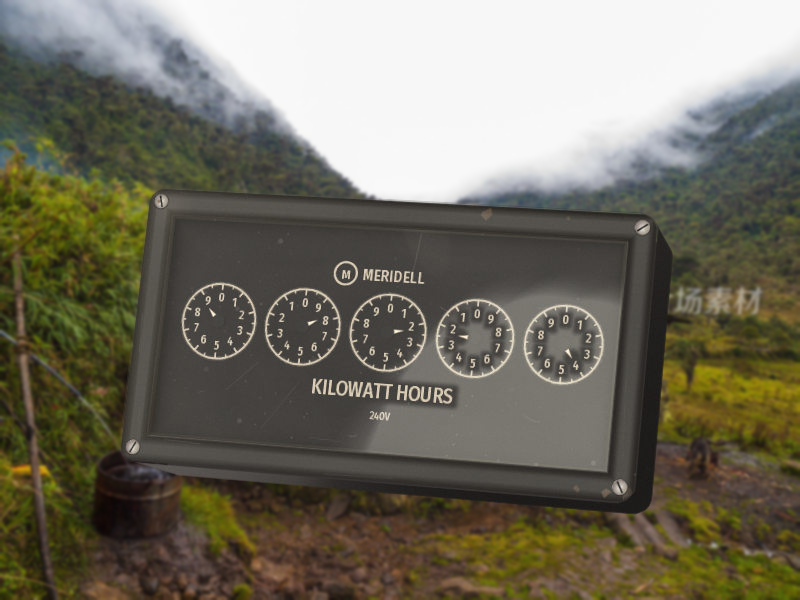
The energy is 88224,kWh
